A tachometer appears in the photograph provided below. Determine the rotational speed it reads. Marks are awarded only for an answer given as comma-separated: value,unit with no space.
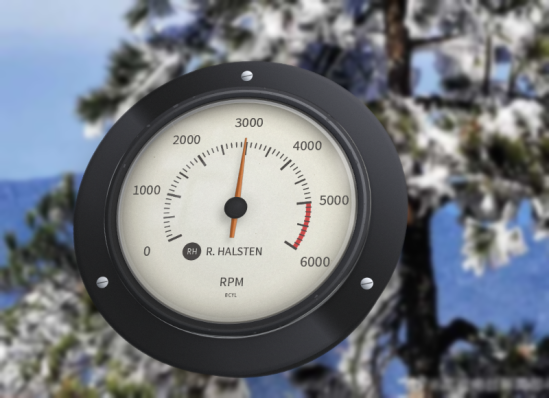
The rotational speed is 3000,rpm
